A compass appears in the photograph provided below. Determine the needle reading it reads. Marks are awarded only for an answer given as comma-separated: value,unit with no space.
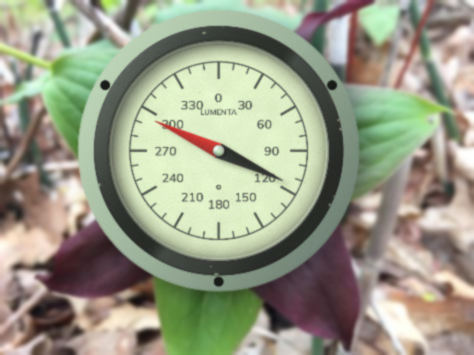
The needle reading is 295,°
